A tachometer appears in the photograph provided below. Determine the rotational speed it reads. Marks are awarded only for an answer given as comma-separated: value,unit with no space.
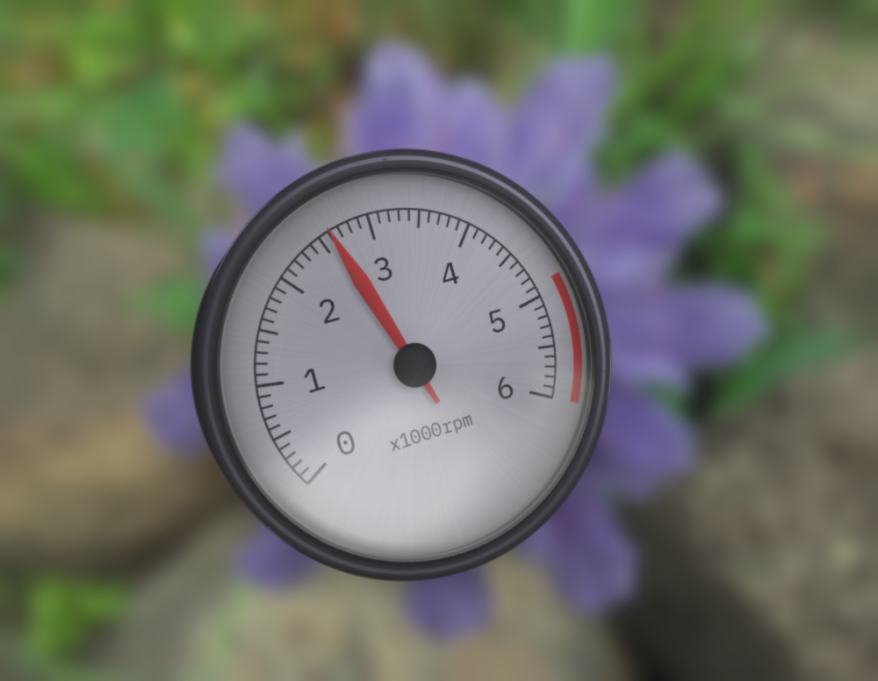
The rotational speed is 2600,rpm
